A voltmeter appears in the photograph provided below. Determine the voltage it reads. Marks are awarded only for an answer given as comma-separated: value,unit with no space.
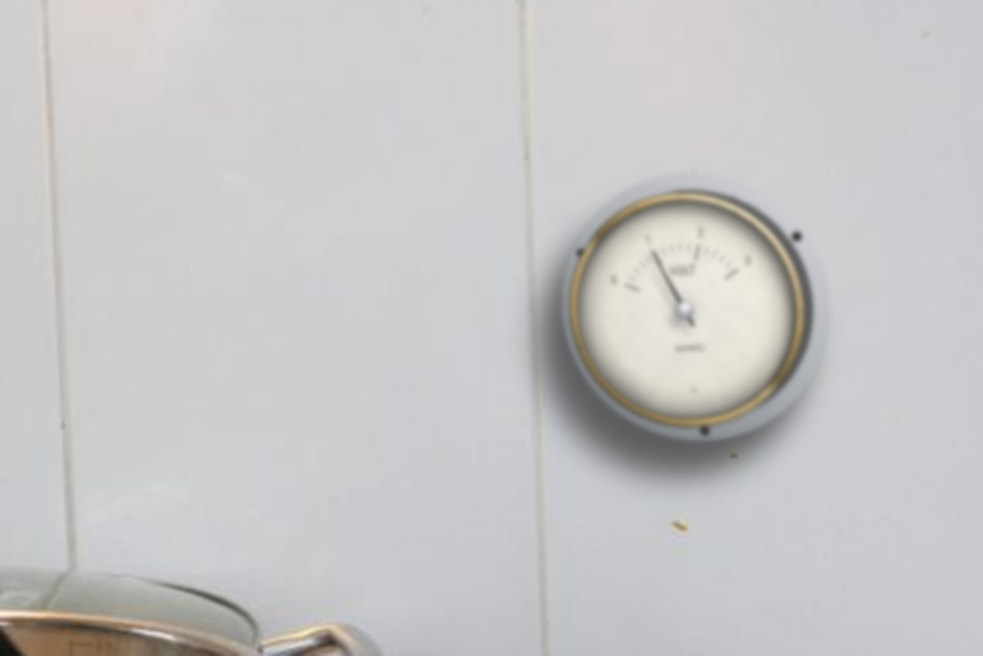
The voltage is 1,V
